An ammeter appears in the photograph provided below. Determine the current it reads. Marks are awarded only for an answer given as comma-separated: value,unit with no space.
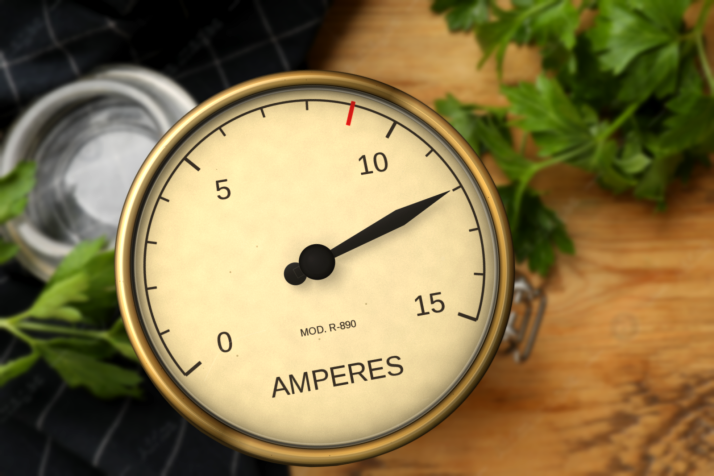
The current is 12,A
